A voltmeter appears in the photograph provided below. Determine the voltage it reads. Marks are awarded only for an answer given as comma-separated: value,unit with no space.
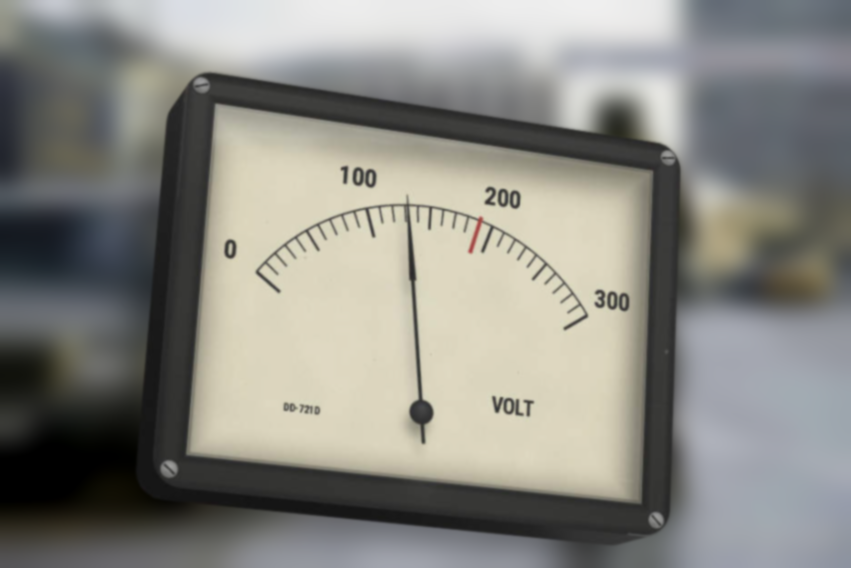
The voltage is 130,V
